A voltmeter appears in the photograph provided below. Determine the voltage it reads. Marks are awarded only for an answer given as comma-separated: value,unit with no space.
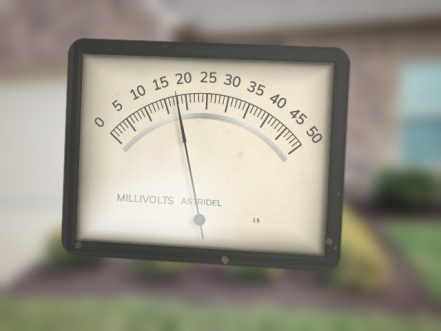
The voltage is 18,mV
